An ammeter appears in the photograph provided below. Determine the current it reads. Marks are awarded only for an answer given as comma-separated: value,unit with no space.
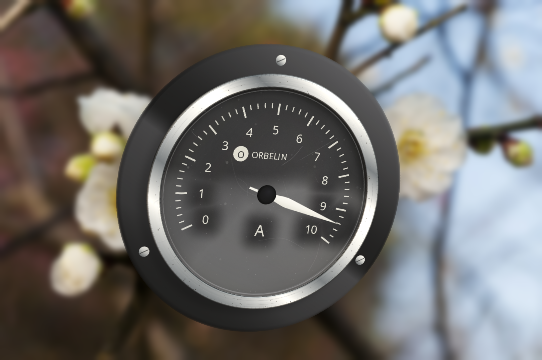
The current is 9.4,A
